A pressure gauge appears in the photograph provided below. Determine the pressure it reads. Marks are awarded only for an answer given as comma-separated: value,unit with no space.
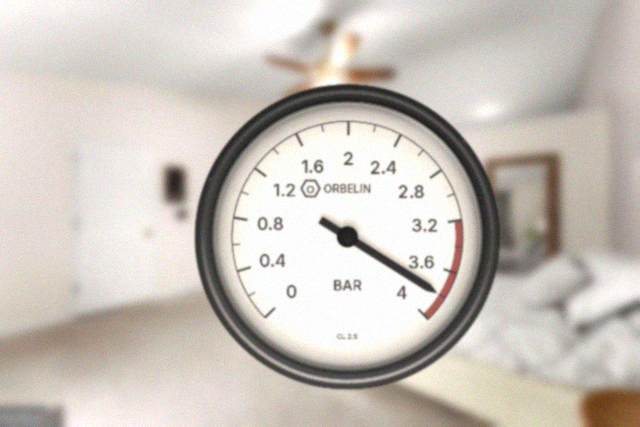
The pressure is 3.8,bar
